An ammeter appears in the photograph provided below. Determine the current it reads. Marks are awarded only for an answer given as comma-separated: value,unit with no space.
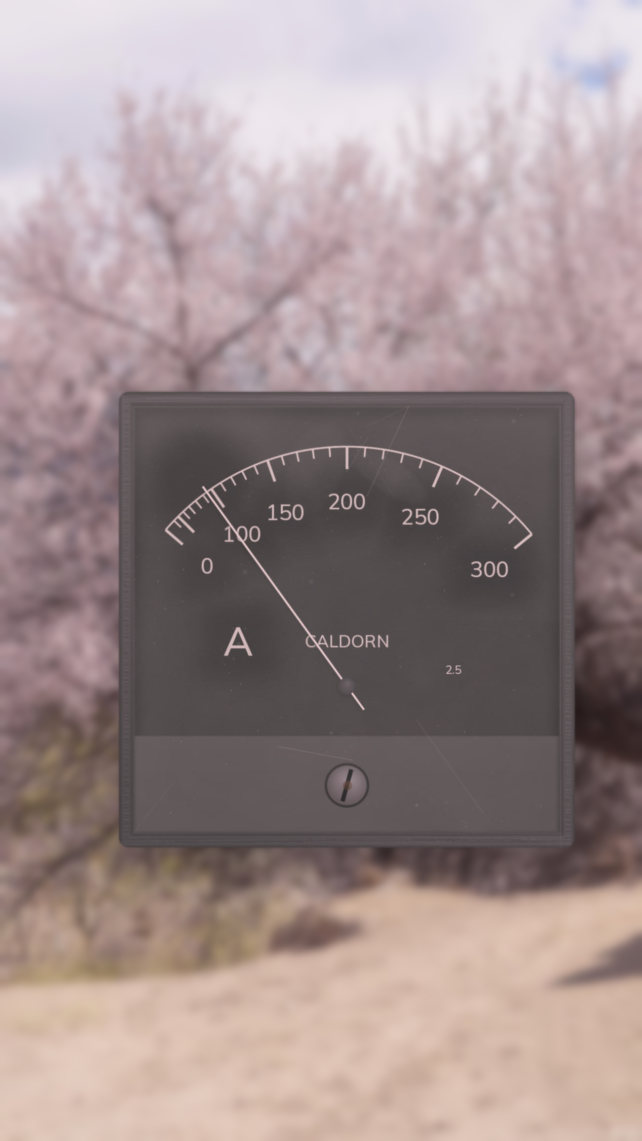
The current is 95,A
